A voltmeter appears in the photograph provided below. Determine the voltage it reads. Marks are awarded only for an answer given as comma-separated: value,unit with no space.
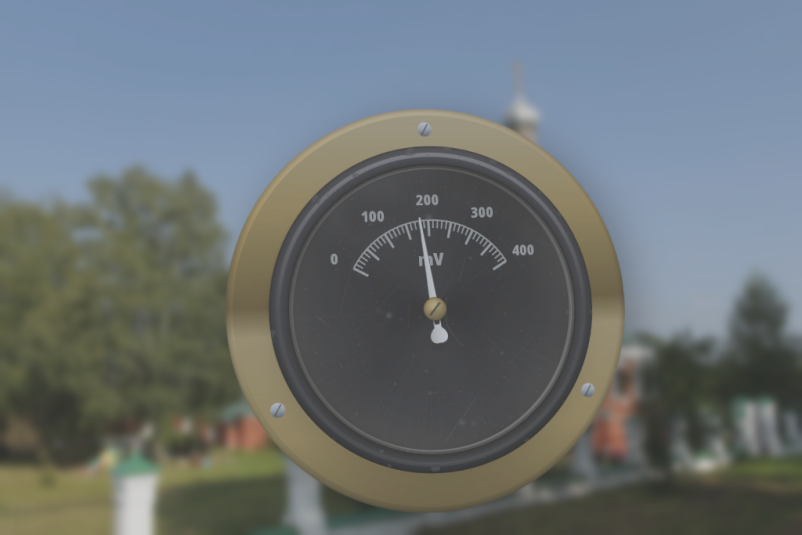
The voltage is 180,mV
